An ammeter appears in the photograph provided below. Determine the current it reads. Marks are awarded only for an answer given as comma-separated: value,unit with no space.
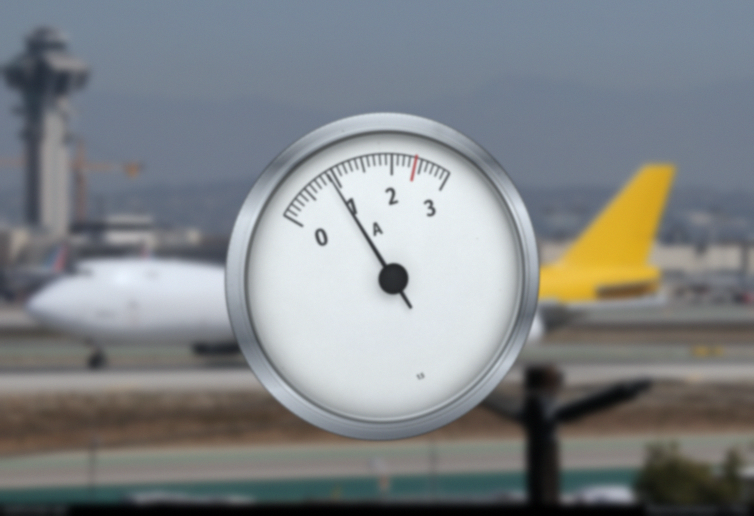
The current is 0.9,A
